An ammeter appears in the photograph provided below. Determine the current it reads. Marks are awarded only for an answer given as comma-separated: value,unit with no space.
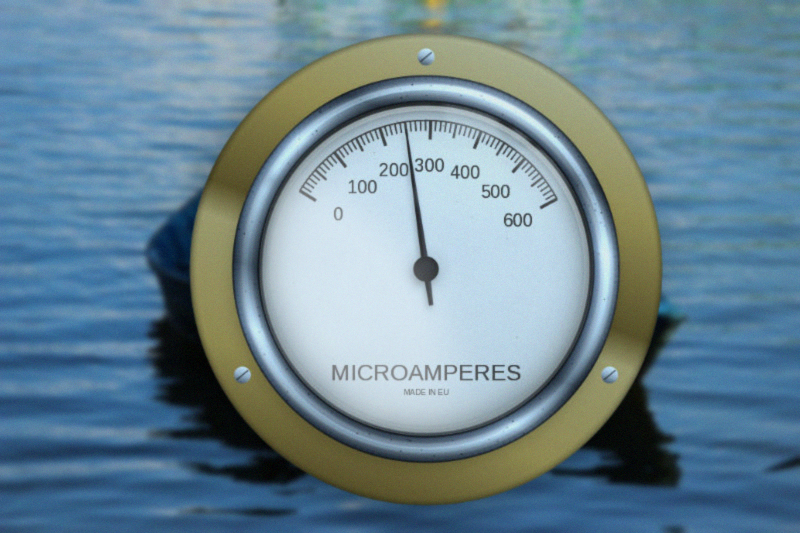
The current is 250,µA
